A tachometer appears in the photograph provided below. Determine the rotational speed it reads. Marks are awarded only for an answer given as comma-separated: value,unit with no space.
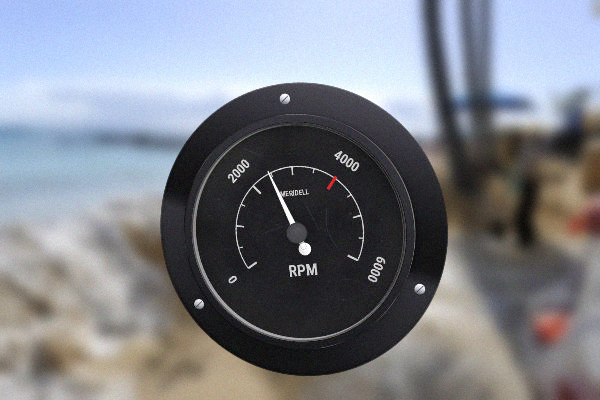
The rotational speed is 2500,rpm
